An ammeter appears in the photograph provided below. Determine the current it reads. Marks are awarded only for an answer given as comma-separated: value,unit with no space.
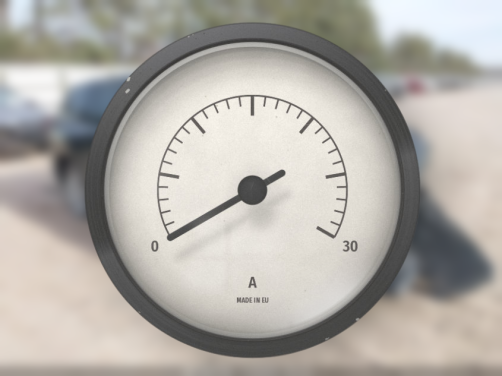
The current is 0,A
